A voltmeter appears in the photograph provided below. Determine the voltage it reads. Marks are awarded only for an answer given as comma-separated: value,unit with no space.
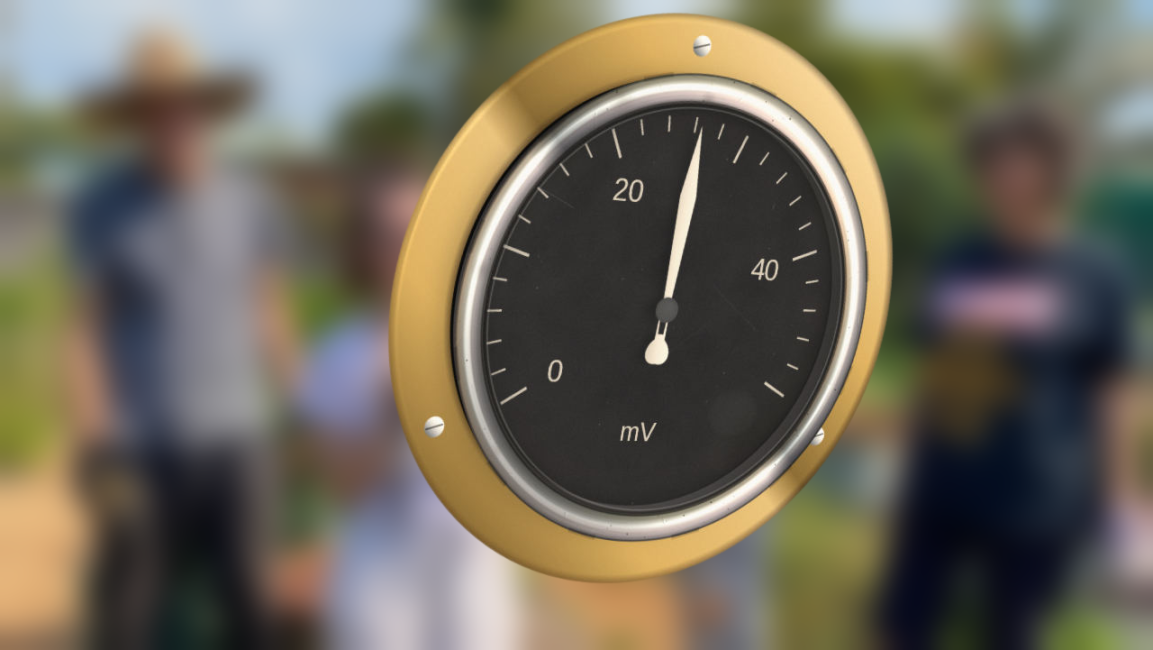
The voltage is 26,mV
